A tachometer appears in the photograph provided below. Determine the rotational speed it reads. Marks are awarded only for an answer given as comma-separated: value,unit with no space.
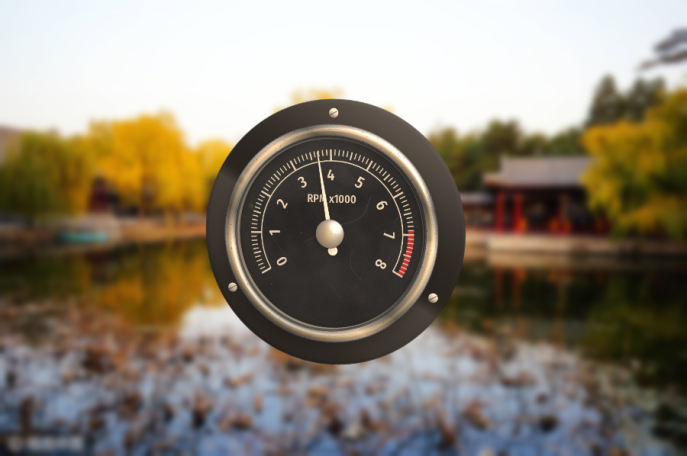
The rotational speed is 3700,rpm
